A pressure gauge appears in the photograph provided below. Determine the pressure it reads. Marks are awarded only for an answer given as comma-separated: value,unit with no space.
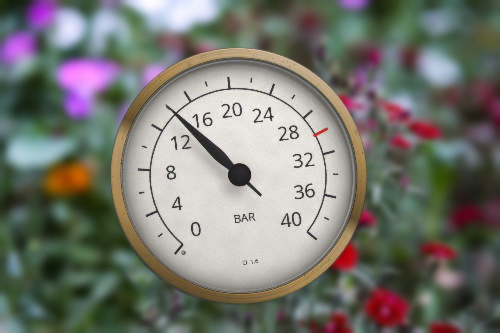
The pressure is 14,bar
